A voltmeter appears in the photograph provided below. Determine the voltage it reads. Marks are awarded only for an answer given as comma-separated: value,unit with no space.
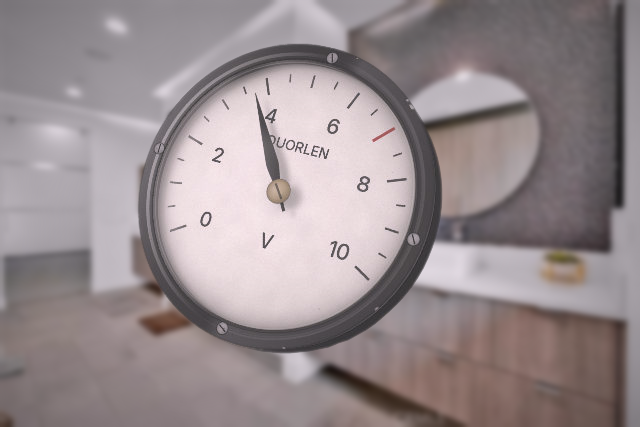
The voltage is 3.75,V
